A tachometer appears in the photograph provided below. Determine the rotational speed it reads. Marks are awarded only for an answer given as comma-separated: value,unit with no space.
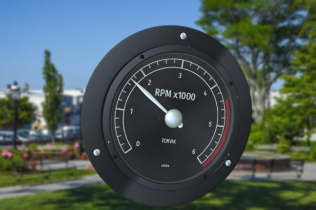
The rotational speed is 1700,rpm
